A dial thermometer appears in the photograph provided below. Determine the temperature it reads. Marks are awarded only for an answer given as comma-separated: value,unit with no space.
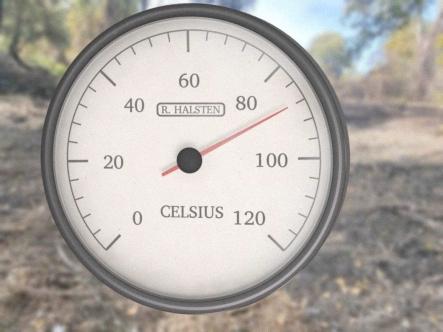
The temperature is 88,°C
